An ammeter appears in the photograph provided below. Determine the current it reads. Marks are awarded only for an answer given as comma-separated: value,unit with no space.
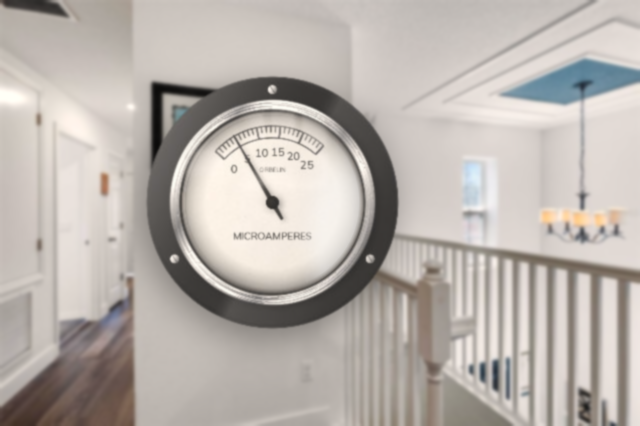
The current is 5,µA
